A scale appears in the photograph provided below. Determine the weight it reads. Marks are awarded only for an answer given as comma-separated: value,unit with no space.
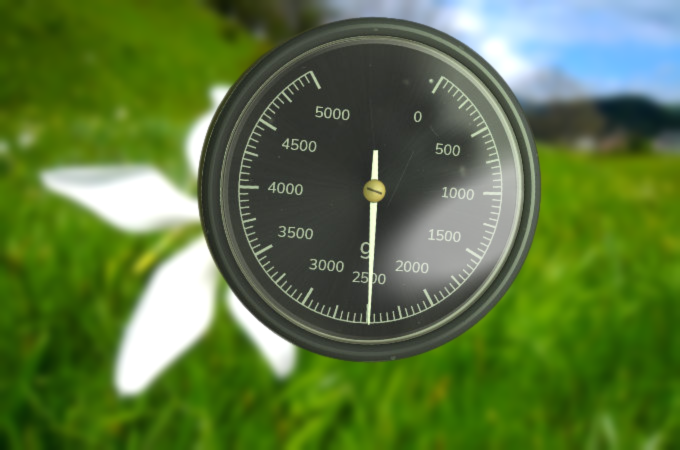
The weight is 2500,g
